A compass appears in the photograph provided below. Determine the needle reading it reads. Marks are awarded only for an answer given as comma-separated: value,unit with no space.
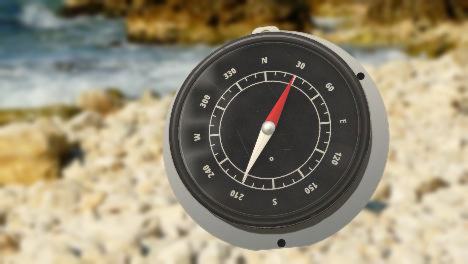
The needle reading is 30,°
